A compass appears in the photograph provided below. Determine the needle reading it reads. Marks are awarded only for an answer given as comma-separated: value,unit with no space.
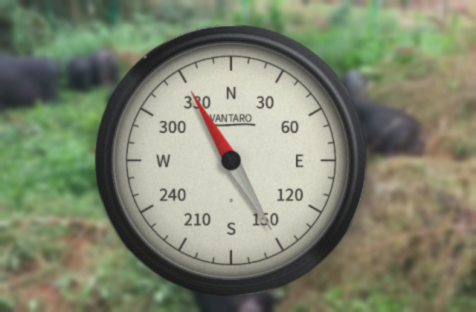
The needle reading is 330,°
